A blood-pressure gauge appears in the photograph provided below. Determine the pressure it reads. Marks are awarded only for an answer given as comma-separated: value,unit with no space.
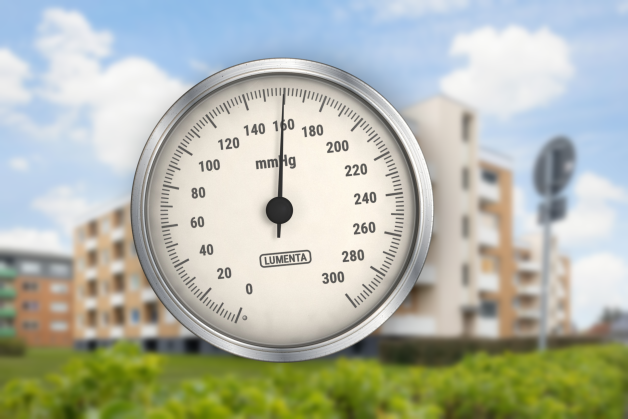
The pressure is 160,mmHg
